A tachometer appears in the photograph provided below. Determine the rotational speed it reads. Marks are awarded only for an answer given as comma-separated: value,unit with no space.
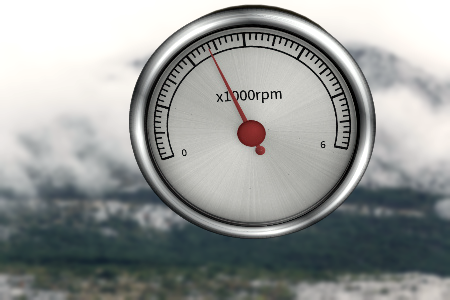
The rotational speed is 2400,rpm
